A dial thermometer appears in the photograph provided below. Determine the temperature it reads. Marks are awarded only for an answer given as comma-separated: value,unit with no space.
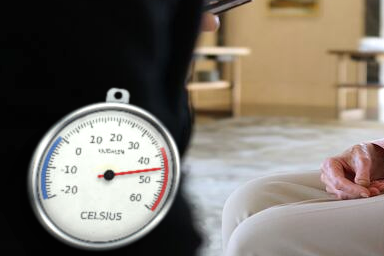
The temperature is 45,°C
